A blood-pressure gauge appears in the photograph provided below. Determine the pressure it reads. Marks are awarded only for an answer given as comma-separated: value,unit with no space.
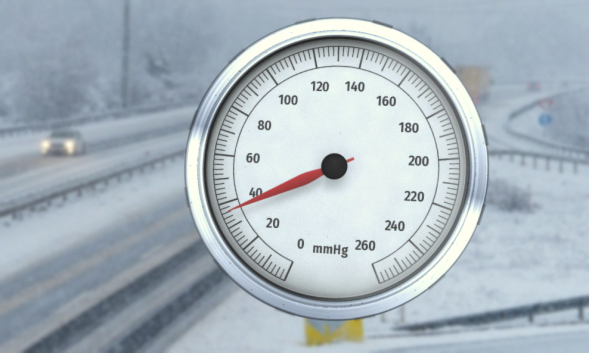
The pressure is 36,mmHg
